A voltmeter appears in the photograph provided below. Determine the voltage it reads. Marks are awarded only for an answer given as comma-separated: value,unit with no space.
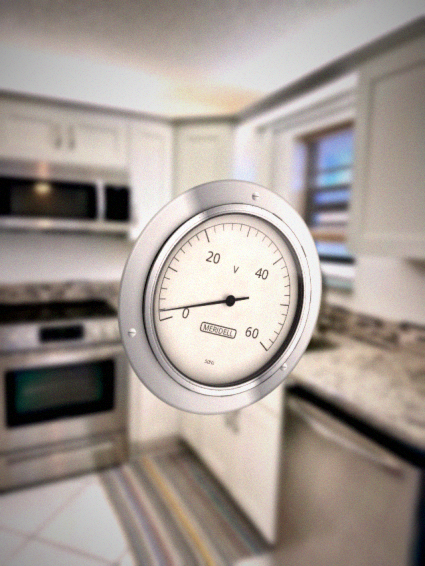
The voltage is 2,V
